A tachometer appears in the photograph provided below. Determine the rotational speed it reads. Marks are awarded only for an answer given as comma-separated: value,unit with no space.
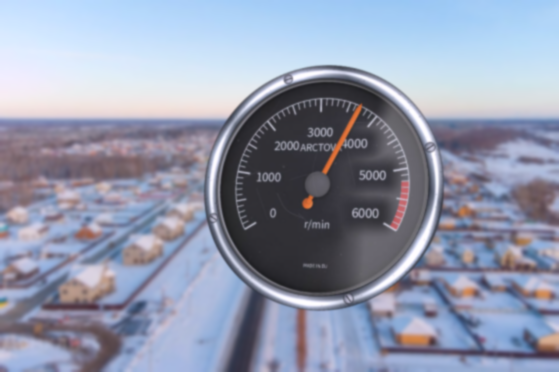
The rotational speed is 3700,rpm
